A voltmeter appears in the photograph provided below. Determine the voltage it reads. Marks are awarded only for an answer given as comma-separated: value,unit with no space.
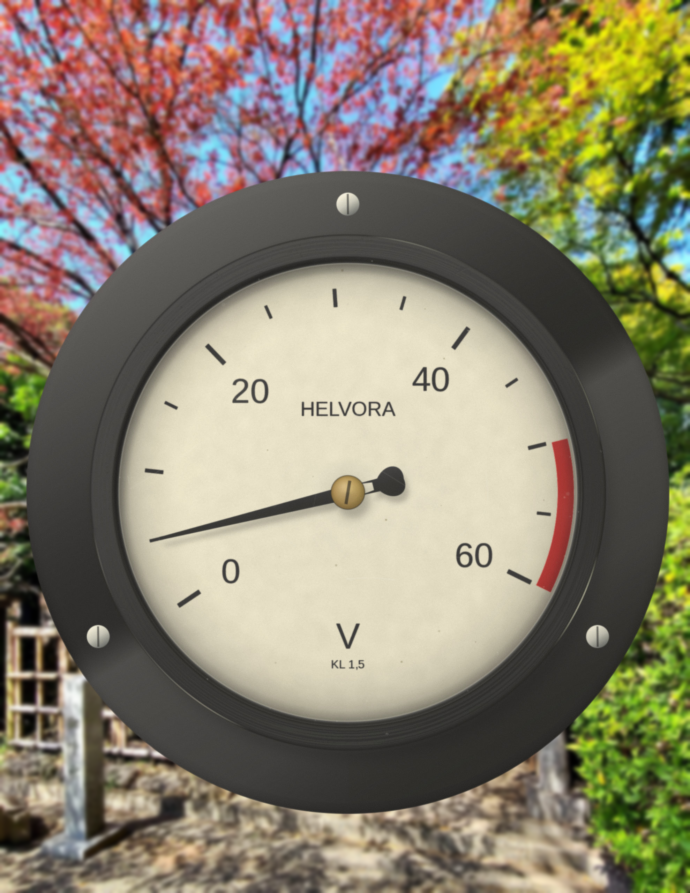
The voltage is 5,V
